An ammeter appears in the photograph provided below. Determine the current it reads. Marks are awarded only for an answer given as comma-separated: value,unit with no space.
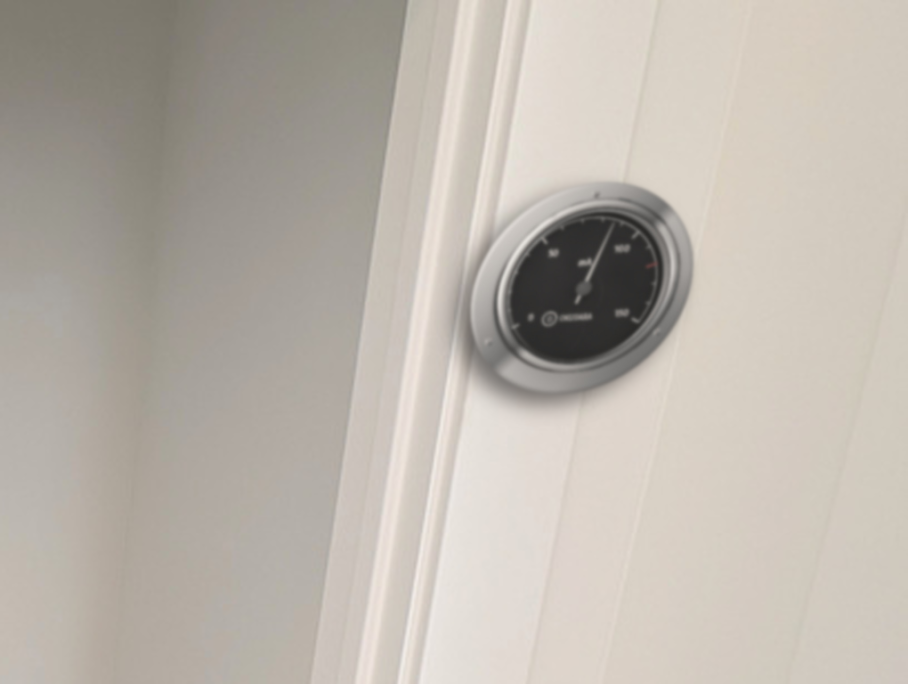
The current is 85,mA
